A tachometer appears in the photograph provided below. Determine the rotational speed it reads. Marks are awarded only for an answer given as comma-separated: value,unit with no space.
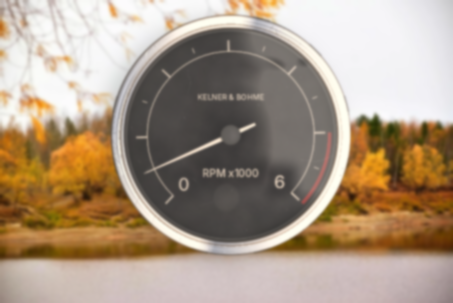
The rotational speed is 500,rpm
